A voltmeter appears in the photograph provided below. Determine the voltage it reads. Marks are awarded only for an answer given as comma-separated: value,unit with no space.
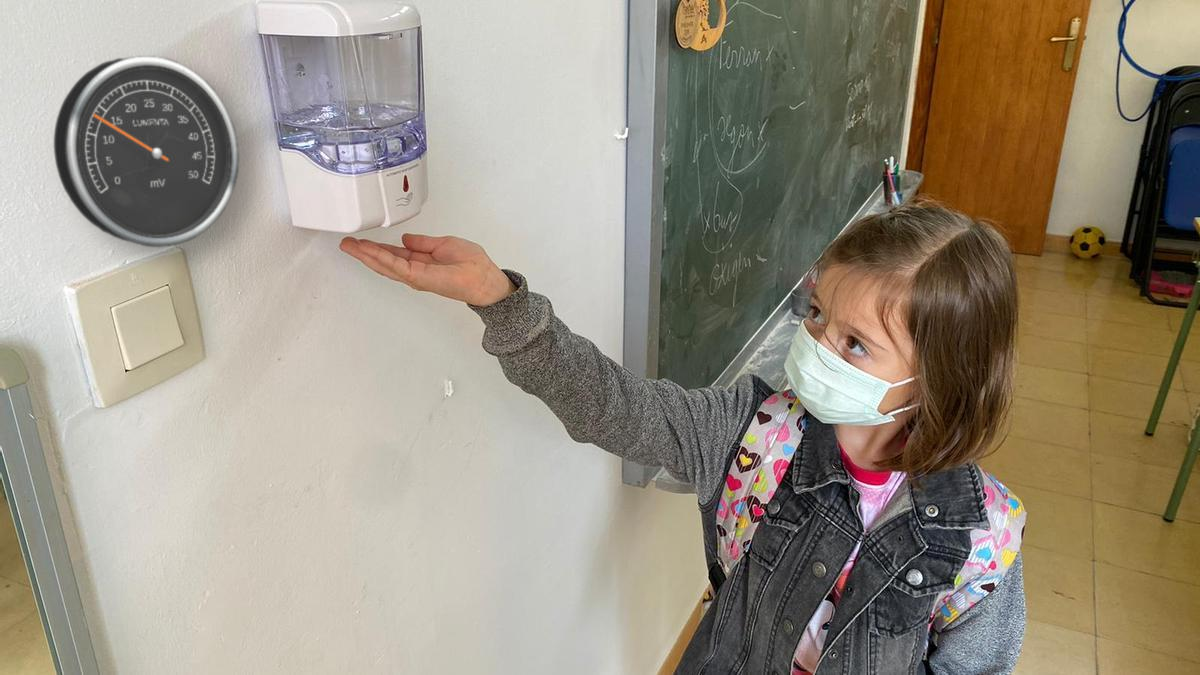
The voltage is 13,mV
